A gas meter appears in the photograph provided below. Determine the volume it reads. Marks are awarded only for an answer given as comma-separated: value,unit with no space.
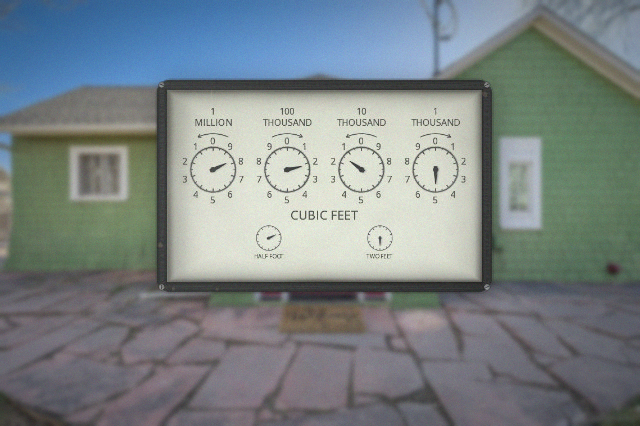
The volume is 821500,ft³
